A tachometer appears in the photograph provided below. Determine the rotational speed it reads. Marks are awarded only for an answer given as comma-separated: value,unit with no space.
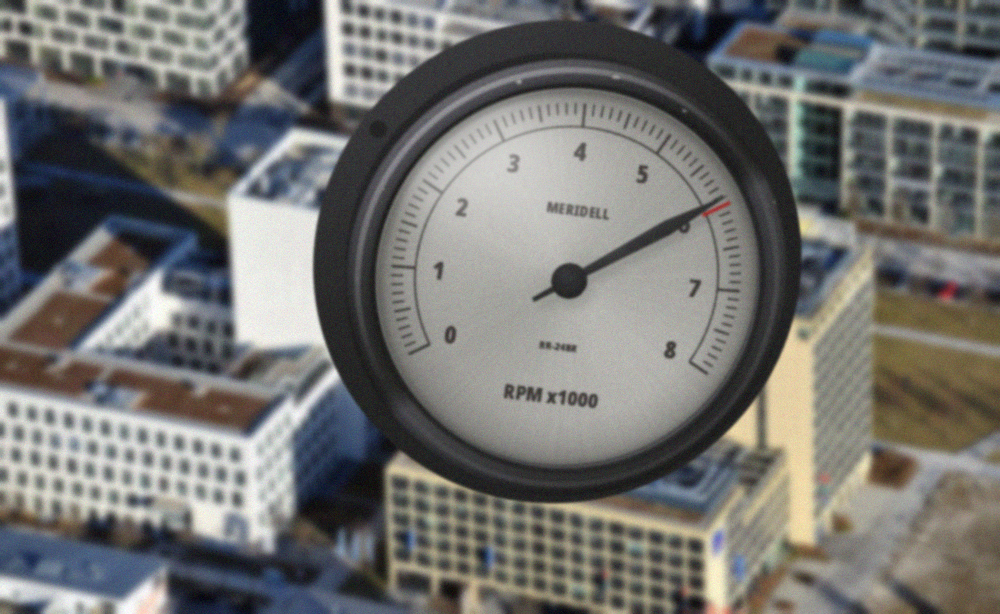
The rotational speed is 5900,rpm
